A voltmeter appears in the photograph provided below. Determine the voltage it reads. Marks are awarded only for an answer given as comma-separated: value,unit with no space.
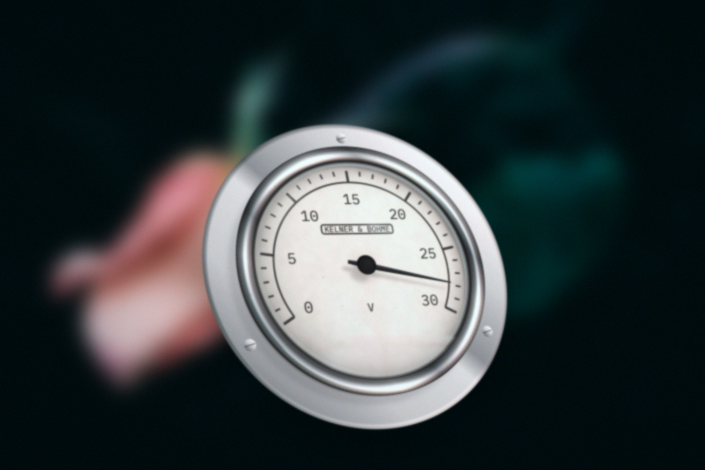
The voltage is 28,V
